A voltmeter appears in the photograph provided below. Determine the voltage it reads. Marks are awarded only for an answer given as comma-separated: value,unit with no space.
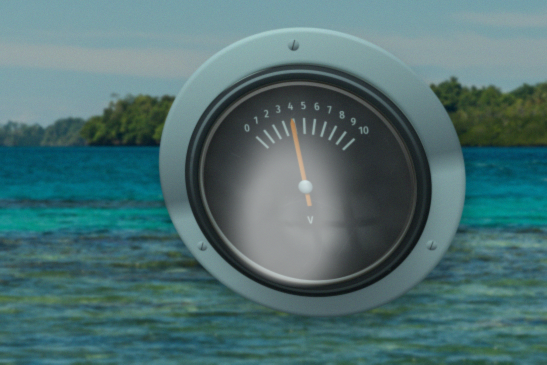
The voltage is 4,V
